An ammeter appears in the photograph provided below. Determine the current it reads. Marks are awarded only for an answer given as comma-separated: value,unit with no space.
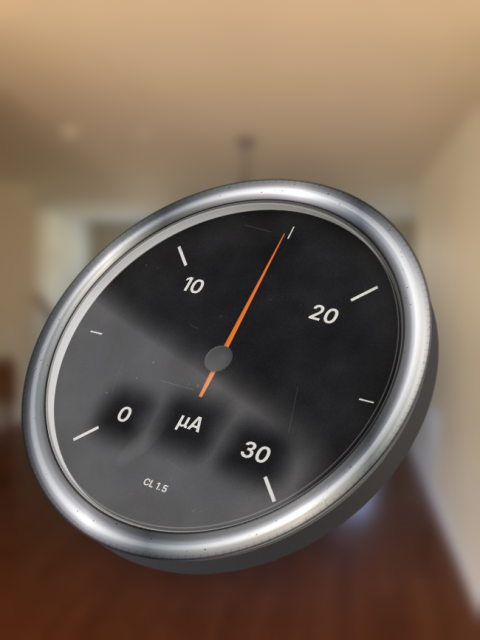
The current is 15,µA
